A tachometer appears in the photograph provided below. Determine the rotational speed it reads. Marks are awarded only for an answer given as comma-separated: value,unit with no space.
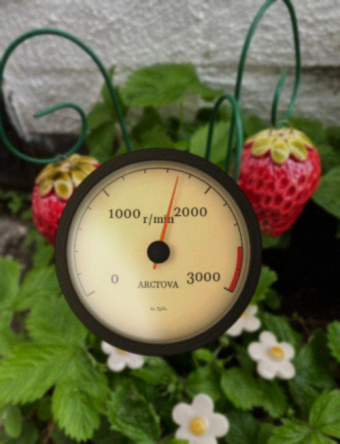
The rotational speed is 1700,rpm
